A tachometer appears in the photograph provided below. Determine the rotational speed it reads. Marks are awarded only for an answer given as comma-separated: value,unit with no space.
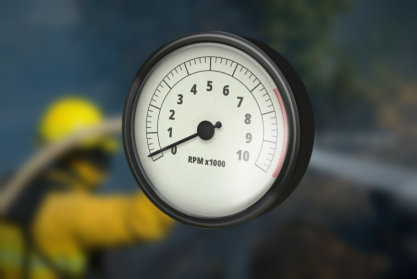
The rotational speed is 200,rpm
